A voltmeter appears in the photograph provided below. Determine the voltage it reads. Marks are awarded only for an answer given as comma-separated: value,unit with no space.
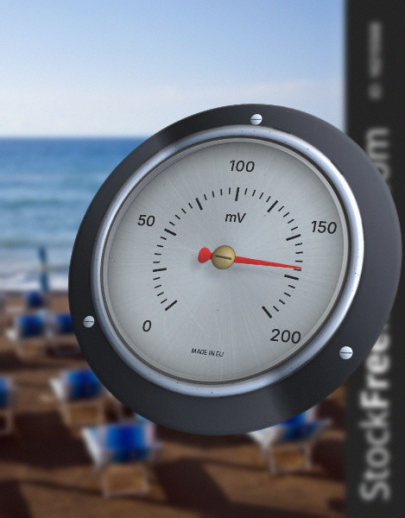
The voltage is 170,mV
